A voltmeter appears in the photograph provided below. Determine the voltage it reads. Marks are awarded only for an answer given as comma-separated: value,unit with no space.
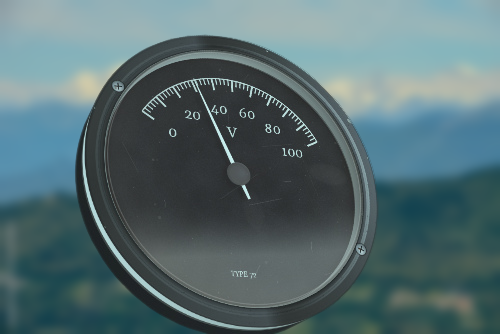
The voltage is 30,V
